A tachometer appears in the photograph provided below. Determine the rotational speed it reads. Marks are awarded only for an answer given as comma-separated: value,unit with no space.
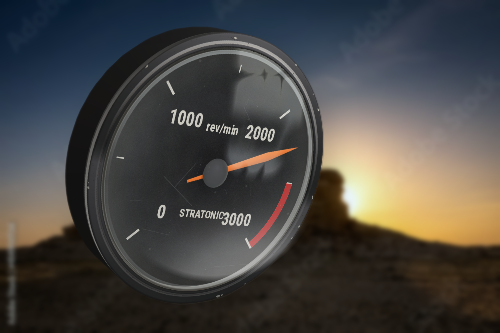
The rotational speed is 2250,rpm
